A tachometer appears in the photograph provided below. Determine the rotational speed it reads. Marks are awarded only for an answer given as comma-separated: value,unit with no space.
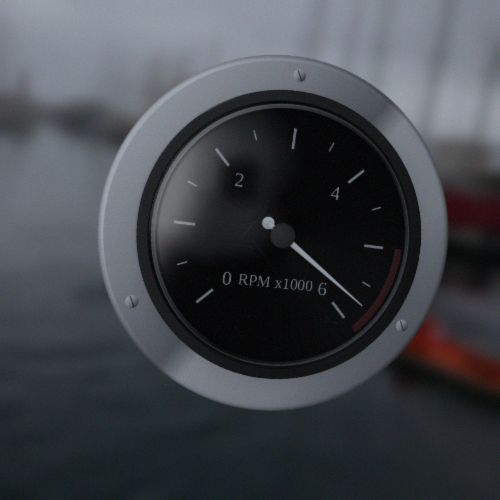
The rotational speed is 5750,rpm
